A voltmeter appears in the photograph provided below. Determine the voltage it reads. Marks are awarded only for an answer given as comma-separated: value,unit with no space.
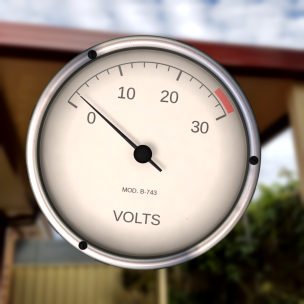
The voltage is 2,V
